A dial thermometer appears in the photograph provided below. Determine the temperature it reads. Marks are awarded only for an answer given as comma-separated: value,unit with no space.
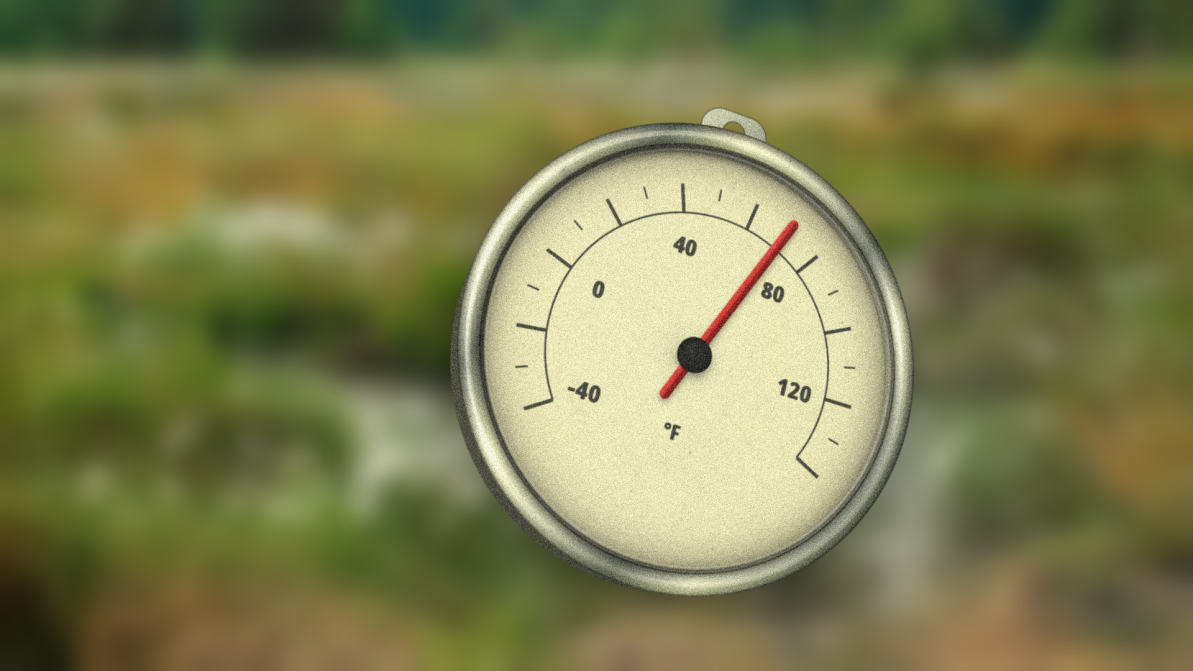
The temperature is 70,°F
